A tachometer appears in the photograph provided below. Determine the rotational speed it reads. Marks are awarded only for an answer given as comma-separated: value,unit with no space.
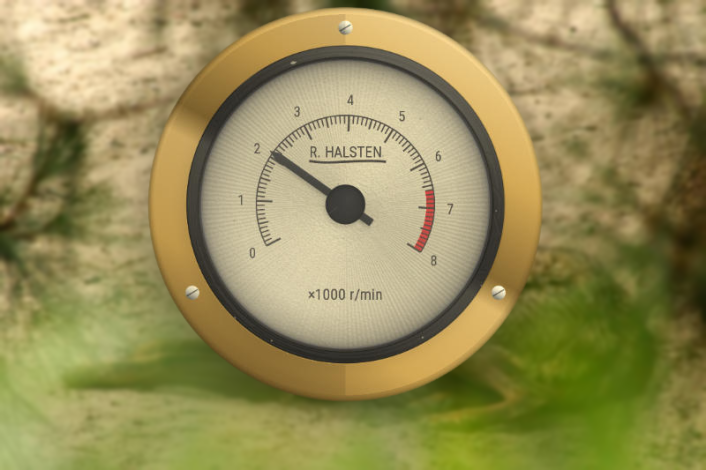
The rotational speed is 2100,rpm
